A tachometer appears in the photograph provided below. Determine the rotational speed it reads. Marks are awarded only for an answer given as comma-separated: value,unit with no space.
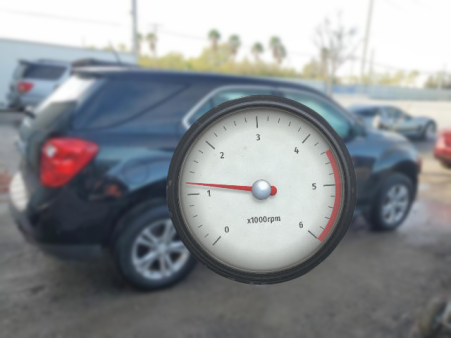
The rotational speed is 1200,rpm
